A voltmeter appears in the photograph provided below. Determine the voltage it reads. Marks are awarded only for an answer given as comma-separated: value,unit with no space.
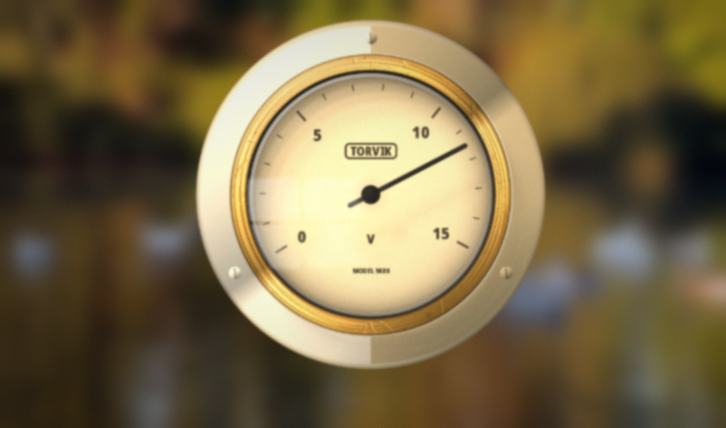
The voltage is 11.5,V
